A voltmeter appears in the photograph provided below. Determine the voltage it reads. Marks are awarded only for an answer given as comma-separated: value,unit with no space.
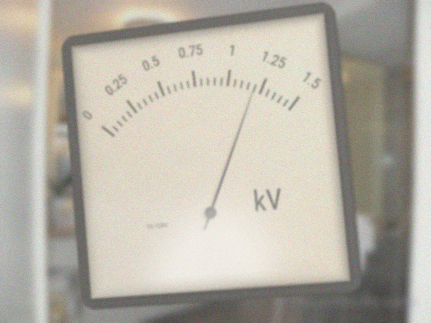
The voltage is 1.2,kV
